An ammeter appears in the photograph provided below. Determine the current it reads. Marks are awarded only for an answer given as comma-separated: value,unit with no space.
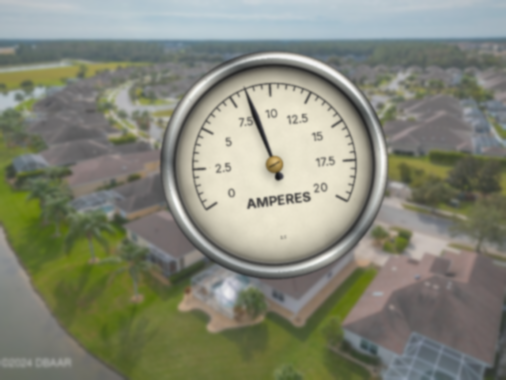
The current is 8.5,A
